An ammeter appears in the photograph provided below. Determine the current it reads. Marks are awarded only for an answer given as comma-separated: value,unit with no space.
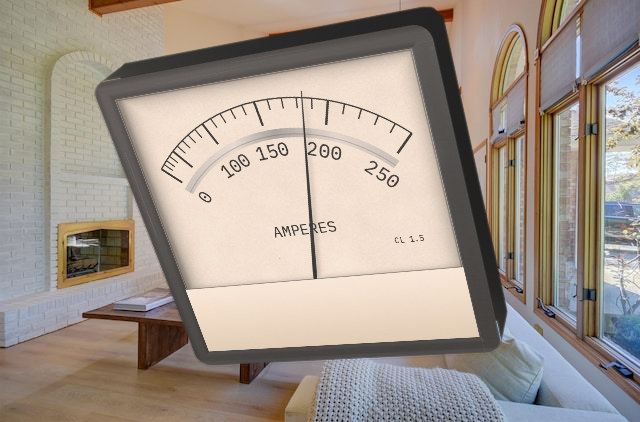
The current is 185,A
